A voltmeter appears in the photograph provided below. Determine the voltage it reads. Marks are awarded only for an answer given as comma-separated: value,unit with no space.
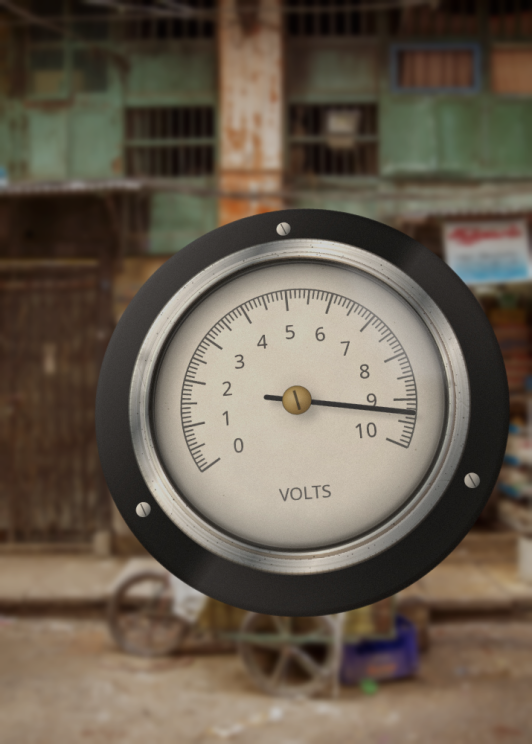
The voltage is 9.3,V
